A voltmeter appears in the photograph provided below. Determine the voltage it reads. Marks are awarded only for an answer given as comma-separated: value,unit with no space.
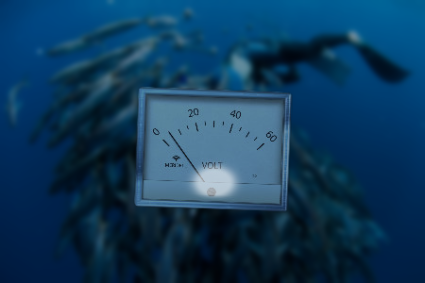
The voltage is 5,V
